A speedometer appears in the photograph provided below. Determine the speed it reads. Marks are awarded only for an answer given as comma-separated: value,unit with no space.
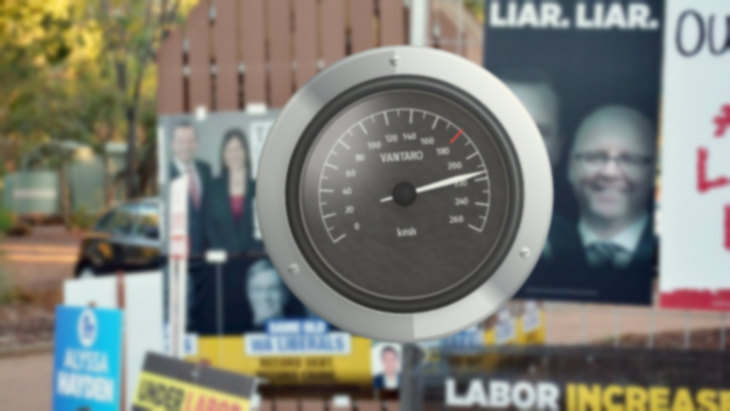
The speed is 215,km/h
